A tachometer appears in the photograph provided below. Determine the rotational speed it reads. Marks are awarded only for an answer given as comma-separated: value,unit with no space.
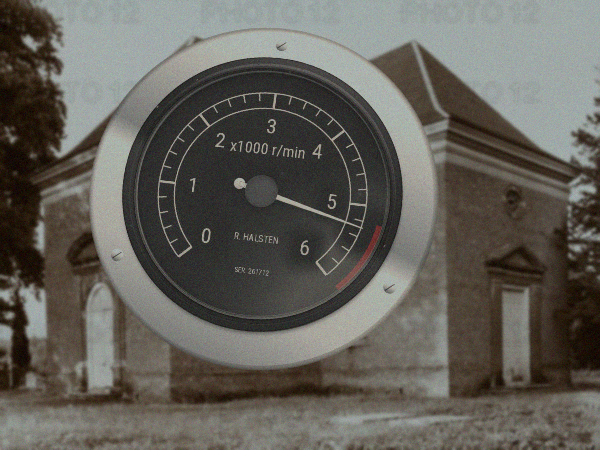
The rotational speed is 5300,rpm
